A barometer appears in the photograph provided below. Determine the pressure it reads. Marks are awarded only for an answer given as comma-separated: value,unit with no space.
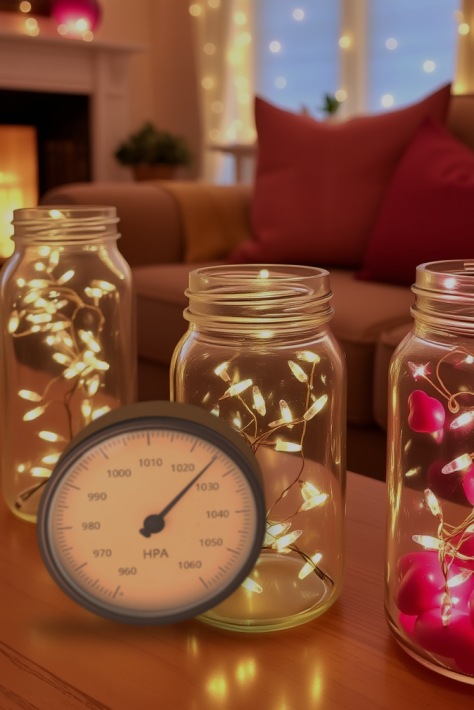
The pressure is 1025,hPa
